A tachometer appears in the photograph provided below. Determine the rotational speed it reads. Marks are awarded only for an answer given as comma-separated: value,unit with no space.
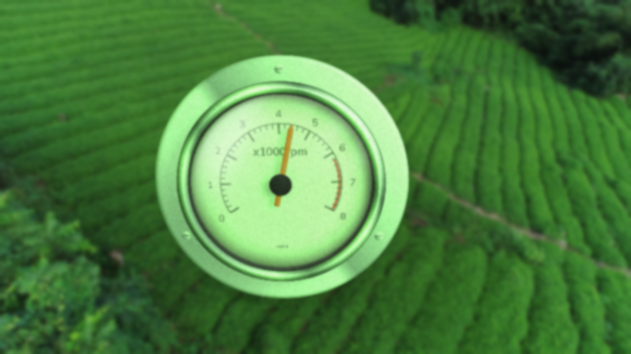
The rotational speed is 4400,rpm
